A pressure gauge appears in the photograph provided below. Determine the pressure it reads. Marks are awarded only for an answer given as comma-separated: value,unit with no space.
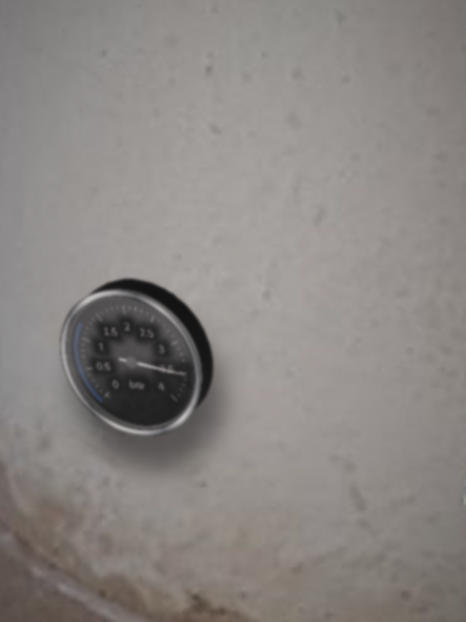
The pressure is 3.5,bar
